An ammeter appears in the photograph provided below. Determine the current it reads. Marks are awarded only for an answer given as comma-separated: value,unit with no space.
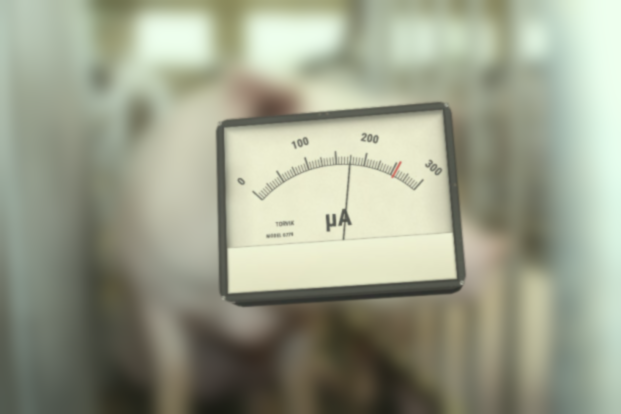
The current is 175,µA
